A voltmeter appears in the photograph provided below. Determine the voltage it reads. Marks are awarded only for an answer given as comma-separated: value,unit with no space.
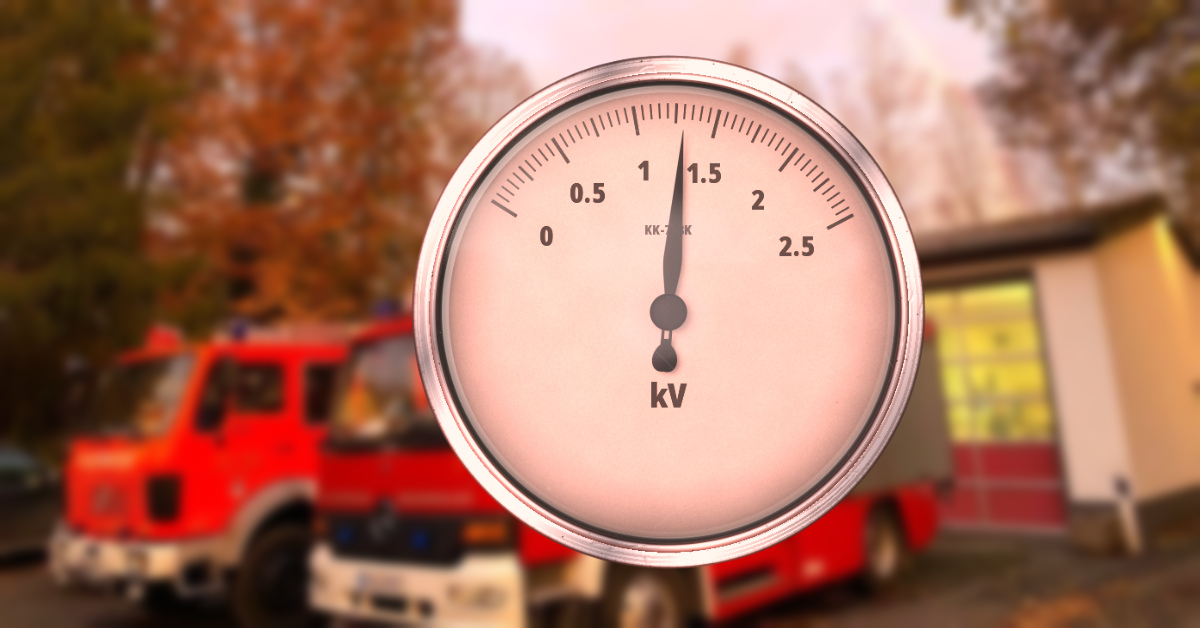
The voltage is 1.3,kV
